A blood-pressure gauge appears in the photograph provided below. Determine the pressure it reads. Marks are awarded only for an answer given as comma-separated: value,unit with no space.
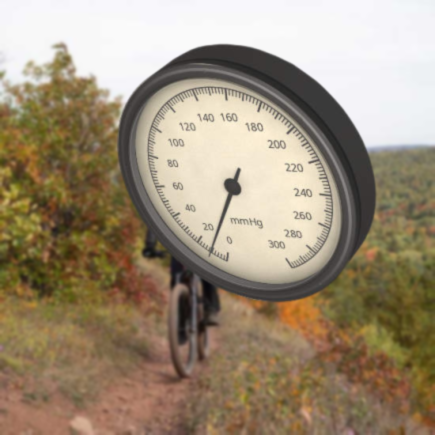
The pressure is 10,mmHg
